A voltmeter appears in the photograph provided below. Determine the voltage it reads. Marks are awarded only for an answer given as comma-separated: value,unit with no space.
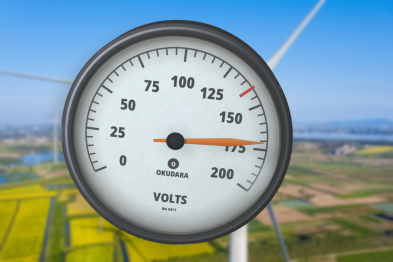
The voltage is 170,V
